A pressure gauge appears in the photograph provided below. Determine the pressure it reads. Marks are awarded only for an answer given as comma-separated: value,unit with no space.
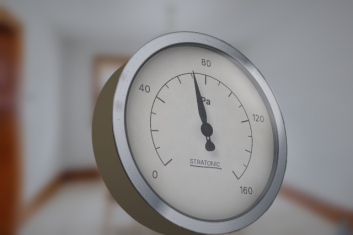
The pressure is 70,kPa
